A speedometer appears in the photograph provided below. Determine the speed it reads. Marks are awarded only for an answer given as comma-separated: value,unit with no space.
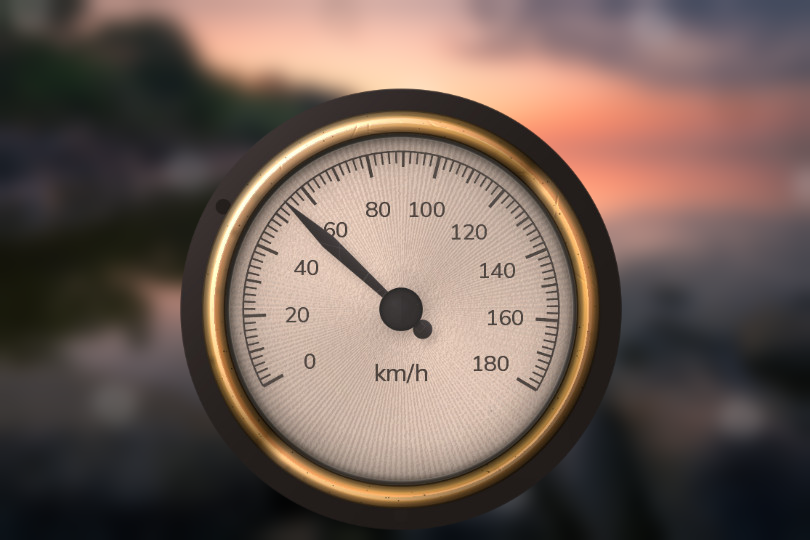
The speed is 54,km/h
